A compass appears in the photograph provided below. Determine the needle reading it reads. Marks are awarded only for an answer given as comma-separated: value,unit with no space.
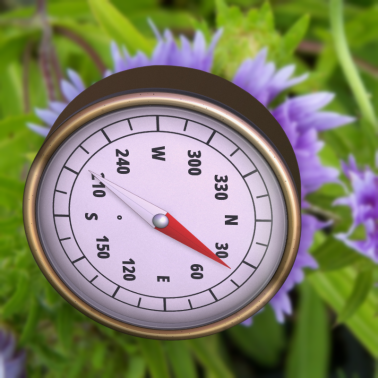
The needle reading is 37.5,°
